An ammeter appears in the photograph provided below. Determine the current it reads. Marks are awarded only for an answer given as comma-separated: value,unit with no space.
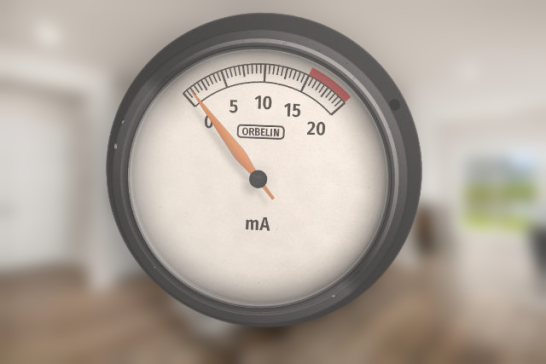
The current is 1,mA
